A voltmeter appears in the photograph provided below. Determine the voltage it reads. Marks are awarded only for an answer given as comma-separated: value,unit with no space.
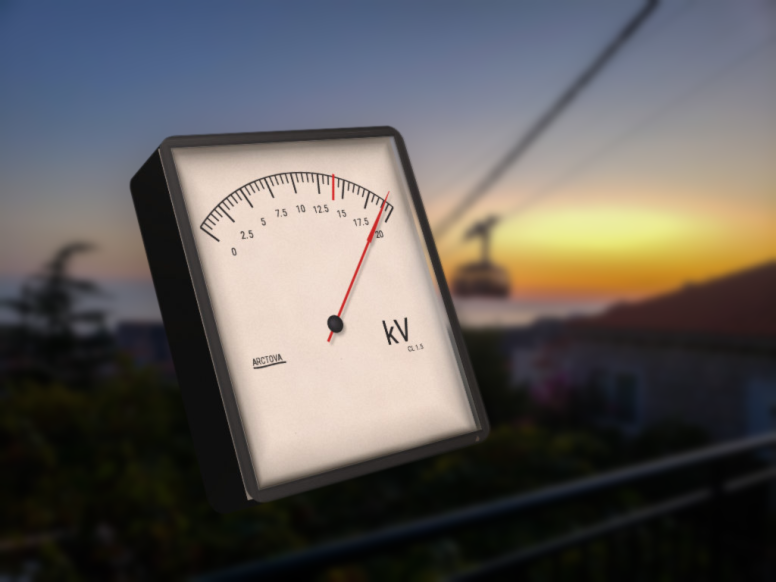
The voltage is 19,kV
